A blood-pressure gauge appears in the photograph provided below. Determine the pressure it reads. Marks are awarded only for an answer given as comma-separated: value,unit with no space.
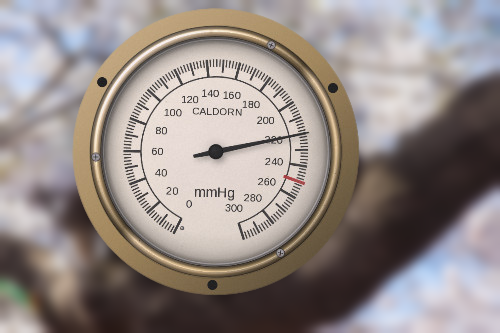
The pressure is 220,mmHg
